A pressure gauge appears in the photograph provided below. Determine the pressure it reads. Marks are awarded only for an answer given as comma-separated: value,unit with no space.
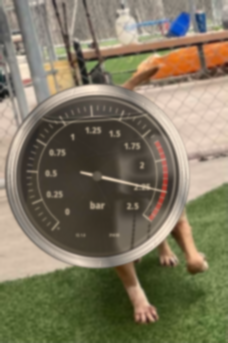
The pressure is 2.25,bar
